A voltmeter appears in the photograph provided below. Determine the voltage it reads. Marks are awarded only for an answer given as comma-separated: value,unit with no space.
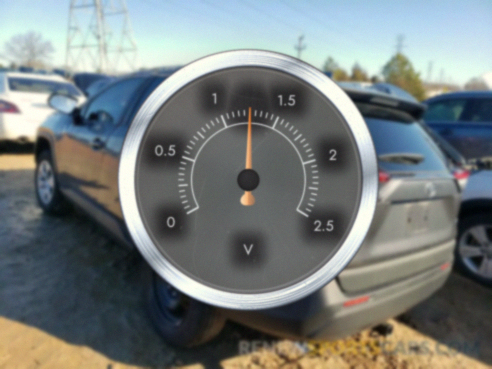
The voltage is 1.25,V
